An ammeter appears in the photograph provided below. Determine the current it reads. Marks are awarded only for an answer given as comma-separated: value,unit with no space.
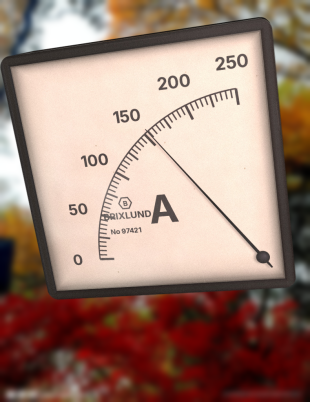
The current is 155,A
